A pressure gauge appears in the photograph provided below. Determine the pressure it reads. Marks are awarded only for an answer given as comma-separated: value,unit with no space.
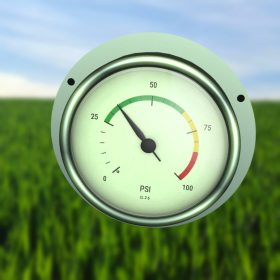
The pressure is 35,psi
